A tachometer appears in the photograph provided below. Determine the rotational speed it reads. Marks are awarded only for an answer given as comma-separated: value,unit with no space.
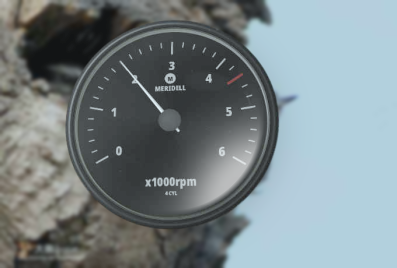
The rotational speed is 2000,rpm
